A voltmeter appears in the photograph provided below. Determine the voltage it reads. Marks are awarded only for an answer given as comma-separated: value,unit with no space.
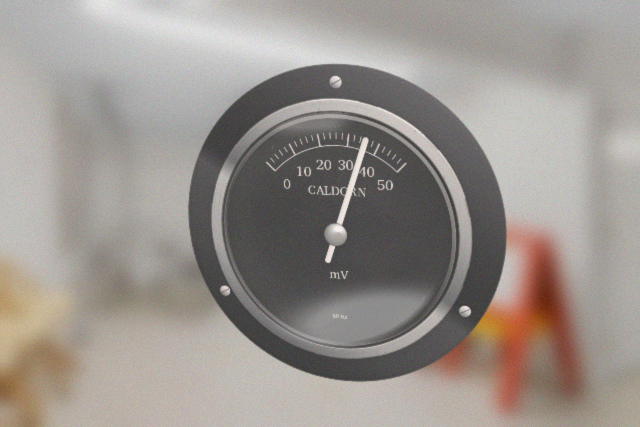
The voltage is 36,mV
